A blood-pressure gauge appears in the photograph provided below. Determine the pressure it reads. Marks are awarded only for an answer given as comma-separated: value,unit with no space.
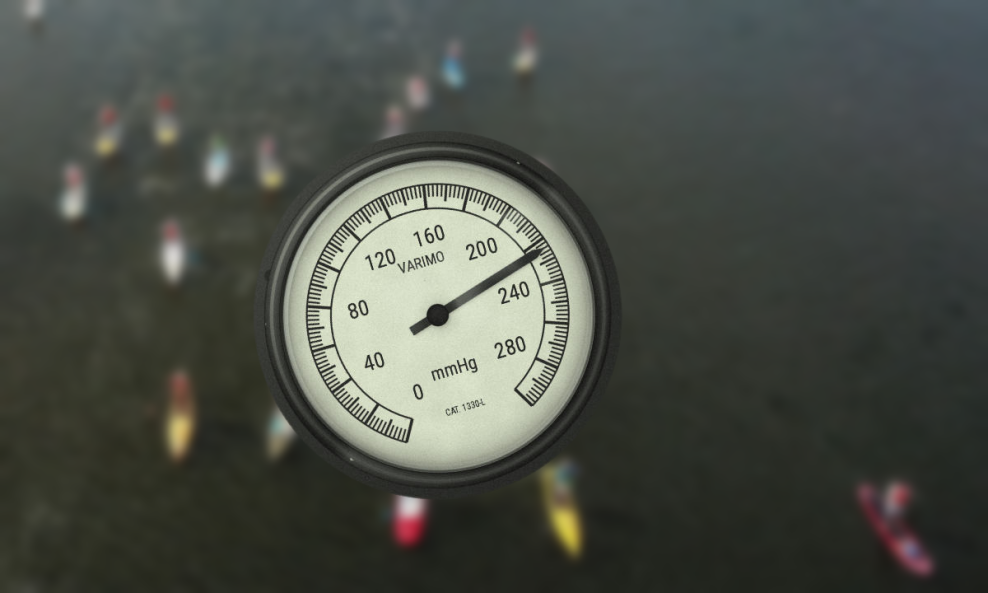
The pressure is 224,mmHg
